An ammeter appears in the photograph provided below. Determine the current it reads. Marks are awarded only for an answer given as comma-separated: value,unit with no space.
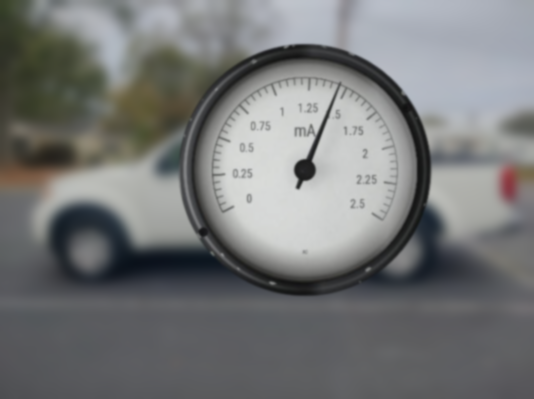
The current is 1.45,mA
